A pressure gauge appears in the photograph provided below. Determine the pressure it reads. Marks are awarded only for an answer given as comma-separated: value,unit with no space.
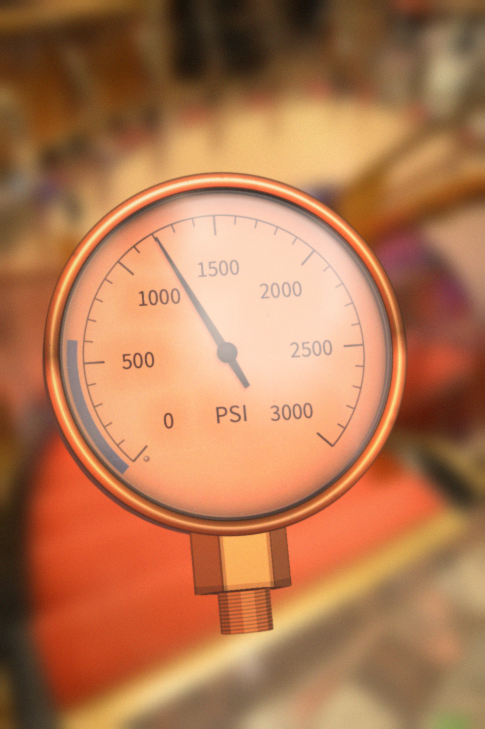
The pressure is 1200,psi
